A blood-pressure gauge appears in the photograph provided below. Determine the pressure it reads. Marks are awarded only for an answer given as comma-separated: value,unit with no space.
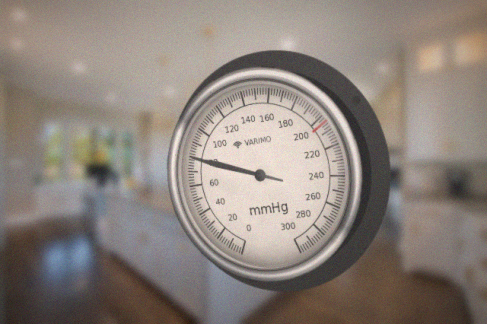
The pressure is 80,mmHg
